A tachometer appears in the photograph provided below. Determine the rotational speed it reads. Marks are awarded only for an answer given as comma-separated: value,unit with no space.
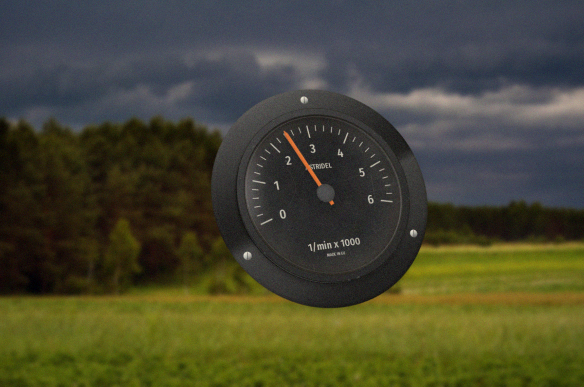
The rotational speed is 2400,rpm
